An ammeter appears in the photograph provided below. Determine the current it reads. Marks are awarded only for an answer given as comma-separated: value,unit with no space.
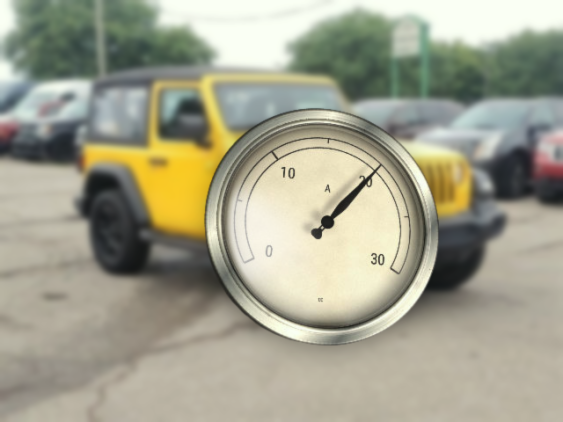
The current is 20,A
